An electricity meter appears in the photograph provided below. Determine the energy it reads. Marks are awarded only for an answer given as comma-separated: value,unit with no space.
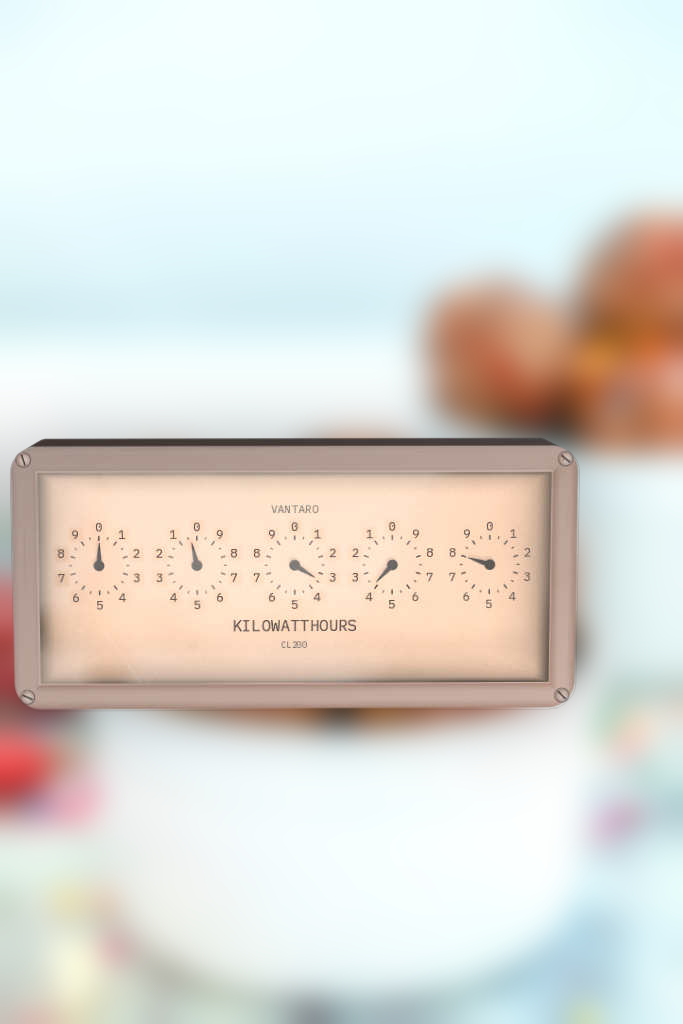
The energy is 338,kWh
